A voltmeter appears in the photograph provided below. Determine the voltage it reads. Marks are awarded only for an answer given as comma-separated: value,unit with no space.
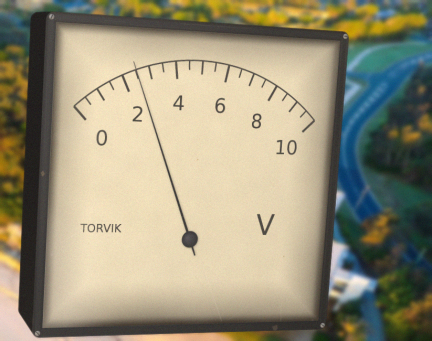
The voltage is 2.5,V
